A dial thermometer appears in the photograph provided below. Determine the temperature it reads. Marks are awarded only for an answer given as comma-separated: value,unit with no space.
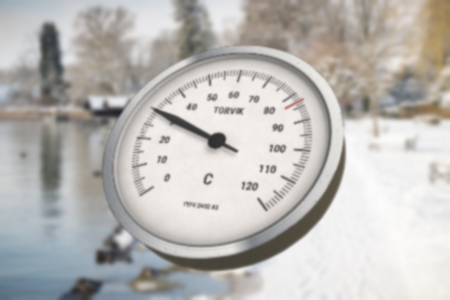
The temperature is 30,°C
